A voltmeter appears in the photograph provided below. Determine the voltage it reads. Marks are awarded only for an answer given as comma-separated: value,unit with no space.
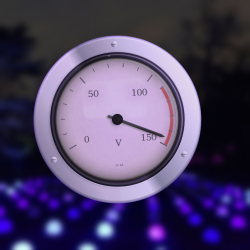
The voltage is 145,V
